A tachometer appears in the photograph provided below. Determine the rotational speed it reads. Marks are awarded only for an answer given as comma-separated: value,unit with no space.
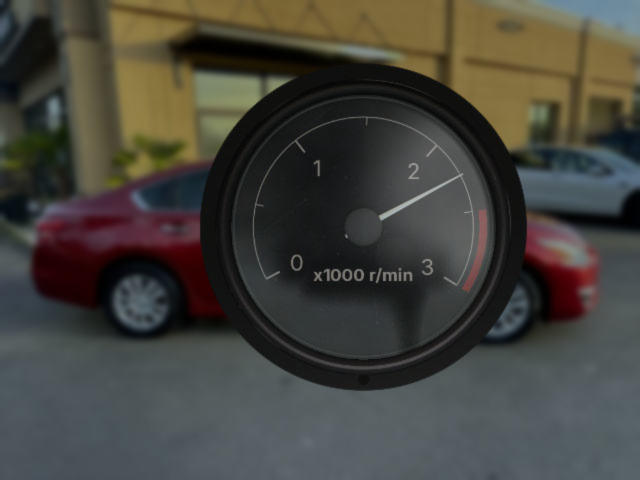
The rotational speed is 2250,rpm
